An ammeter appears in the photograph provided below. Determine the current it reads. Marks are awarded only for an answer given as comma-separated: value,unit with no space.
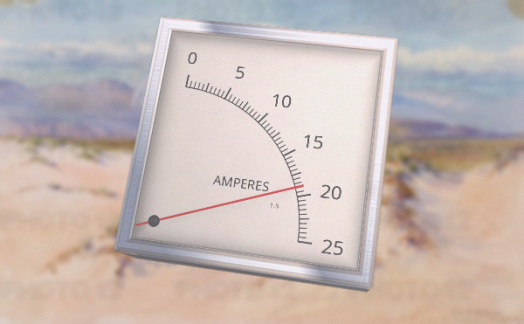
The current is 19,A
